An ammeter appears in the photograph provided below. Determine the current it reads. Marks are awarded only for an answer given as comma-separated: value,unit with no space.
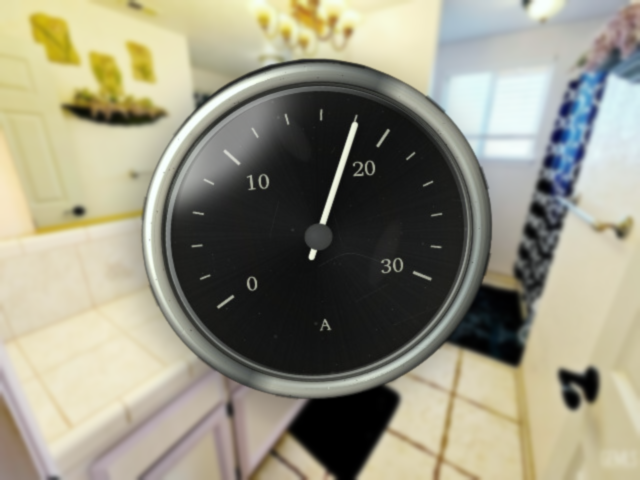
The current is 18,A
